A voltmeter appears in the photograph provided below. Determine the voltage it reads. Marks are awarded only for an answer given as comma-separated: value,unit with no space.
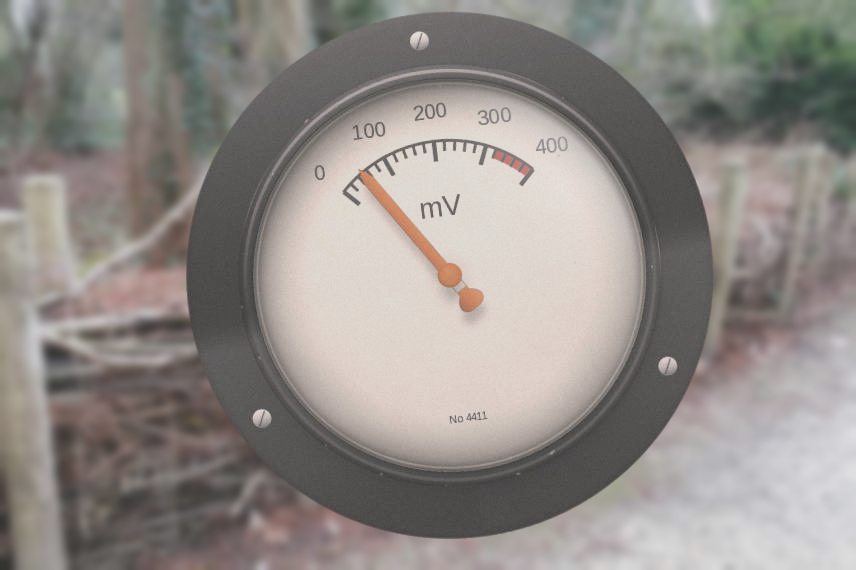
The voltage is 50,mV
